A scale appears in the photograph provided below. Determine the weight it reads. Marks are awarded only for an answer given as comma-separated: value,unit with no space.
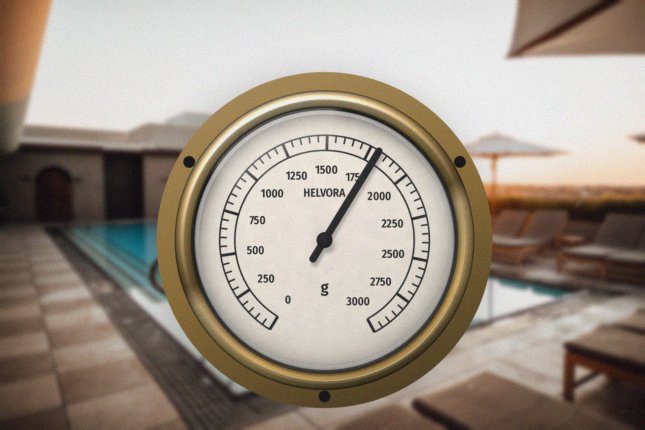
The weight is 1800,g
